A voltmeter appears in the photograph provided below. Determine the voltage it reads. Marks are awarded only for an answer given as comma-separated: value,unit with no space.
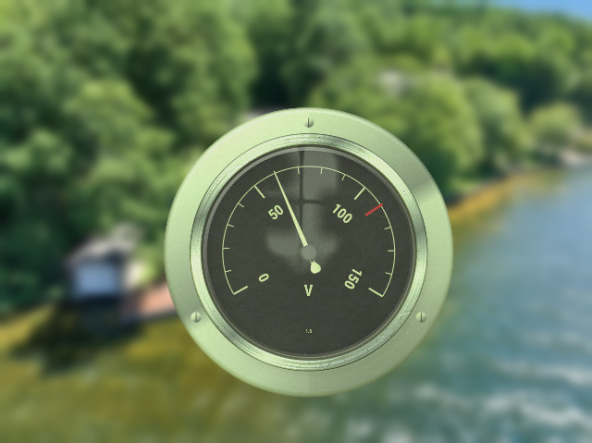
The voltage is 60,V
